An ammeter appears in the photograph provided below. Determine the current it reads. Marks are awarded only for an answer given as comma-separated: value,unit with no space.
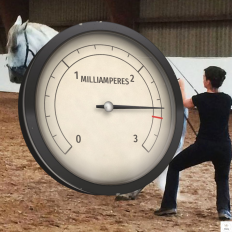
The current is 2.5,mA
